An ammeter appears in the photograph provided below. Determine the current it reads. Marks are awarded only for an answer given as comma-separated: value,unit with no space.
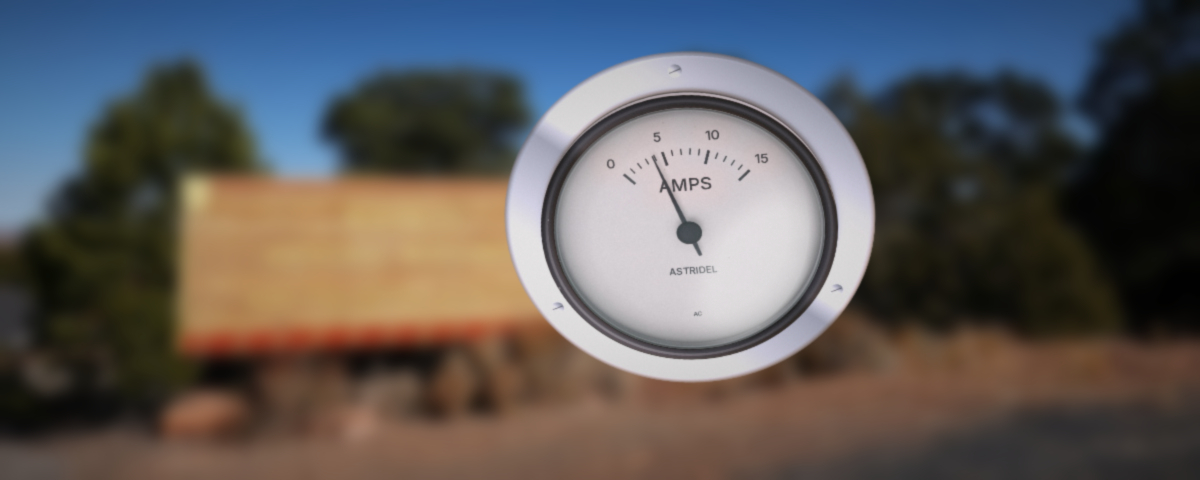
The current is 4,A
